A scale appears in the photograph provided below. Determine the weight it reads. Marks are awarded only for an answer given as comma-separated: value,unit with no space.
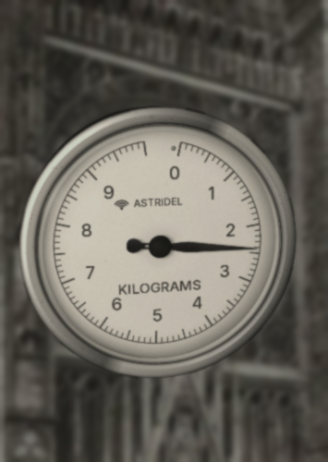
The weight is 2.4,kg
